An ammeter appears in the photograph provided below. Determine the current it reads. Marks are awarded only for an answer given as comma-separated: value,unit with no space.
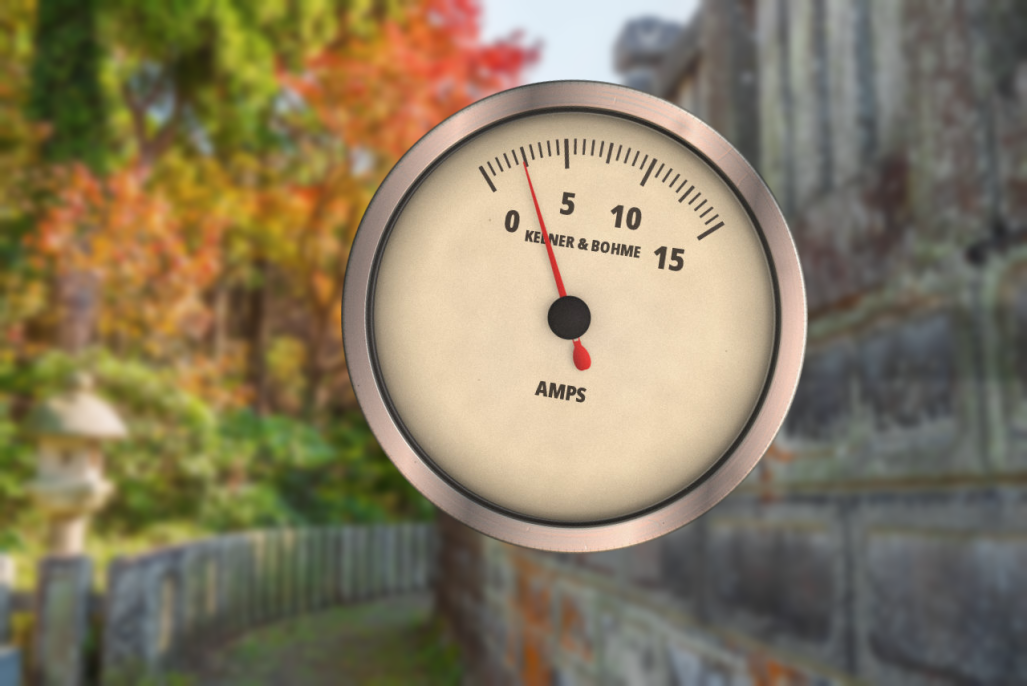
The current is 2.5,A
